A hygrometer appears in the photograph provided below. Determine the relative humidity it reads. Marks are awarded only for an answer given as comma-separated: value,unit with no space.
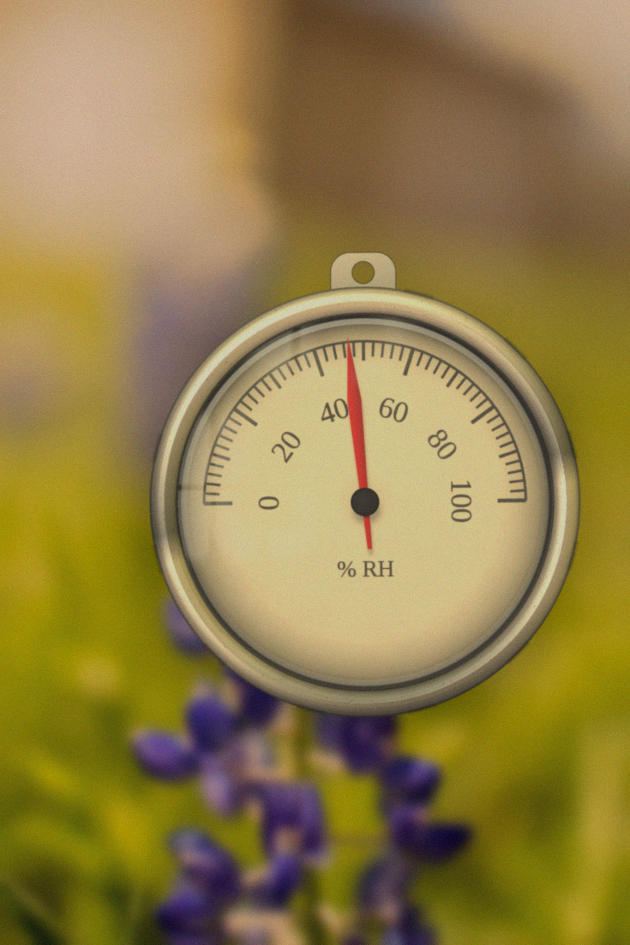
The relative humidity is 47,%
